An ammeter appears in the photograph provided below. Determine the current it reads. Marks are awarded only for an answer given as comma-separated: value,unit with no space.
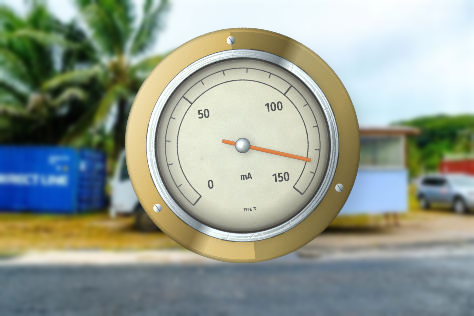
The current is 135,mA
